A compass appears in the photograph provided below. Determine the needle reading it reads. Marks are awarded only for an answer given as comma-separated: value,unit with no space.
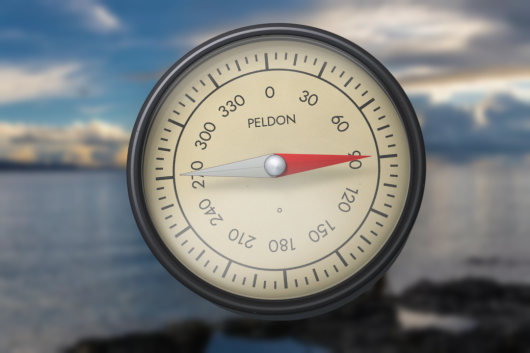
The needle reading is 90,°
